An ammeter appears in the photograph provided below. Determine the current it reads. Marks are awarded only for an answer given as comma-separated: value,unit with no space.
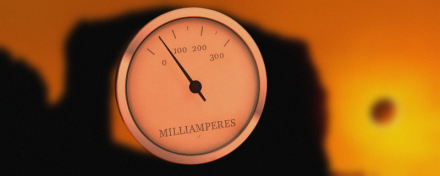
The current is 50,mA
